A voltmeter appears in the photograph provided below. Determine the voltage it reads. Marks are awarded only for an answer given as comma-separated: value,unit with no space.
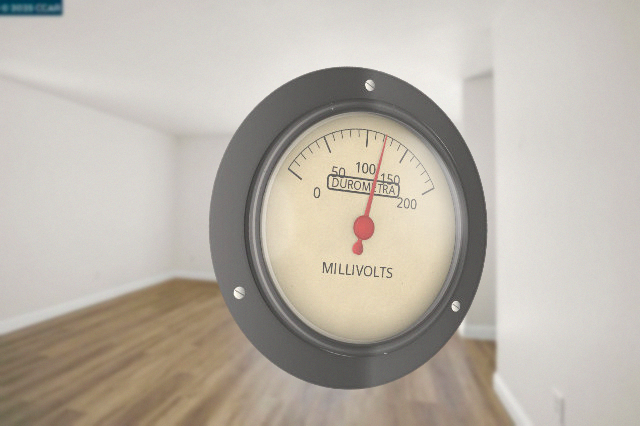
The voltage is 120,mV
